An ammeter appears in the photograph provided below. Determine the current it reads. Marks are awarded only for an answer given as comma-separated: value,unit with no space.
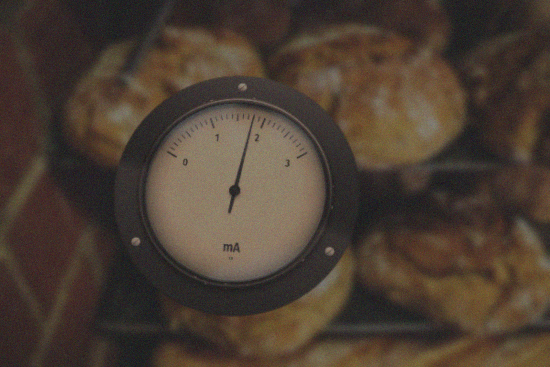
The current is 1.8,mA
